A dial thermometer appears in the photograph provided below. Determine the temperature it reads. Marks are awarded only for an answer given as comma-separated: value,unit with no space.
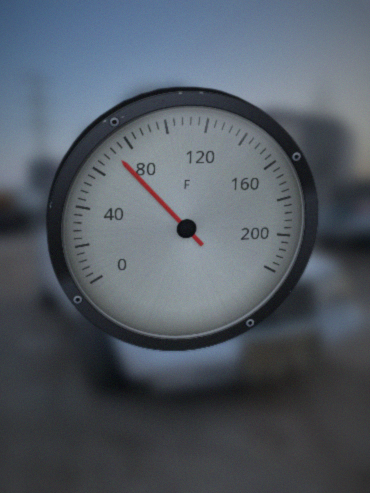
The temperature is 72,°F
